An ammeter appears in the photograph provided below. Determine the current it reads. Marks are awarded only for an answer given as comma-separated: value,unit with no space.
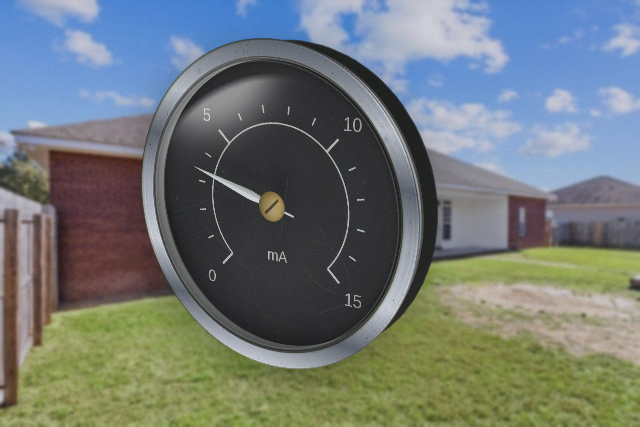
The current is 3.5,mA
